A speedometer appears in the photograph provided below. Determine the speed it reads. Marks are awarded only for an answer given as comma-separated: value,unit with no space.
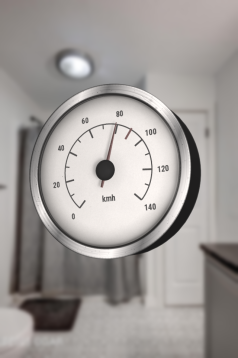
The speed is 80,km/h
